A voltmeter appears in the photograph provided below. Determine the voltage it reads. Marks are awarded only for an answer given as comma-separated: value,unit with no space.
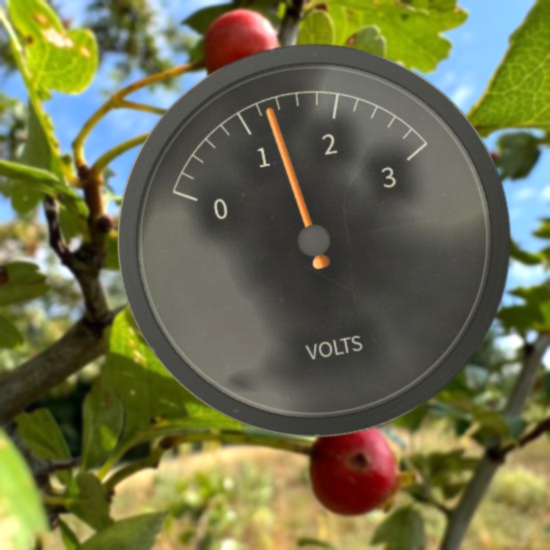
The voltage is 1.3,V
